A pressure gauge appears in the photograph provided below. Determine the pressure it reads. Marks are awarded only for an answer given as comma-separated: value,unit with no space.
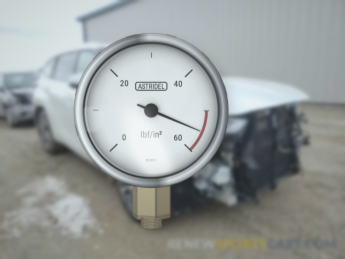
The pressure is 55,psi
